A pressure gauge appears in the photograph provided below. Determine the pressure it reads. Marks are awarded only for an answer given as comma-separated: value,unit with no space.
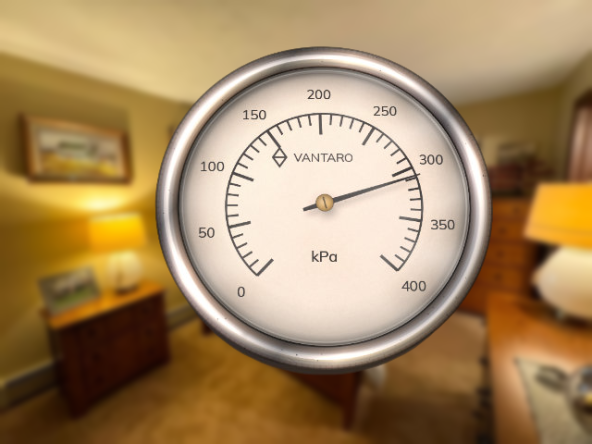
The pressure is 310,kPa
